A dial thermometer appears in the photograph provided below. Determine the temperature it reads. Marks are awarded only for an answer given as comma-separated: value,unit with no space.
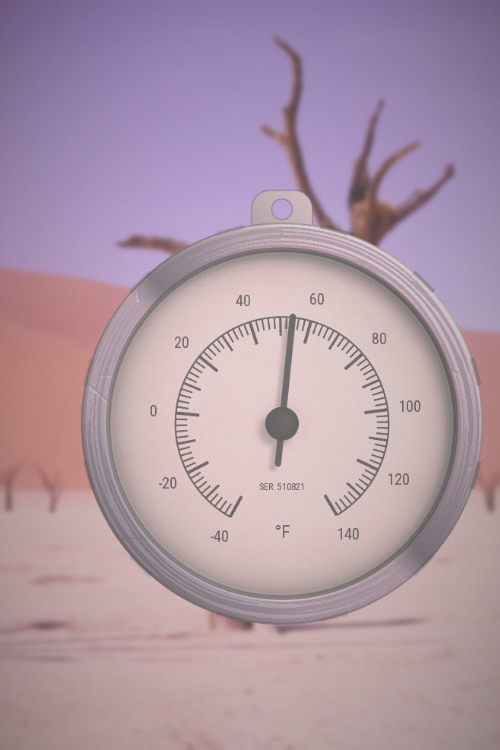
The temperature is 54,°F
